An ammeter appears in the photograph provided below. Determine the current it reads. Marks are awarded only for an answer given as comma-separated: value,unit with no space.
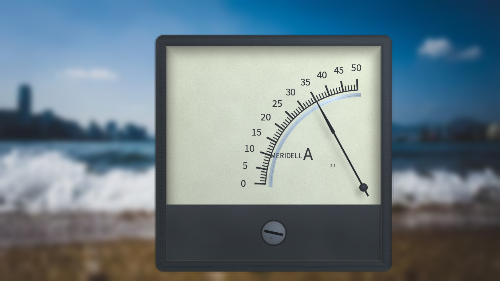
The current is 35,A
